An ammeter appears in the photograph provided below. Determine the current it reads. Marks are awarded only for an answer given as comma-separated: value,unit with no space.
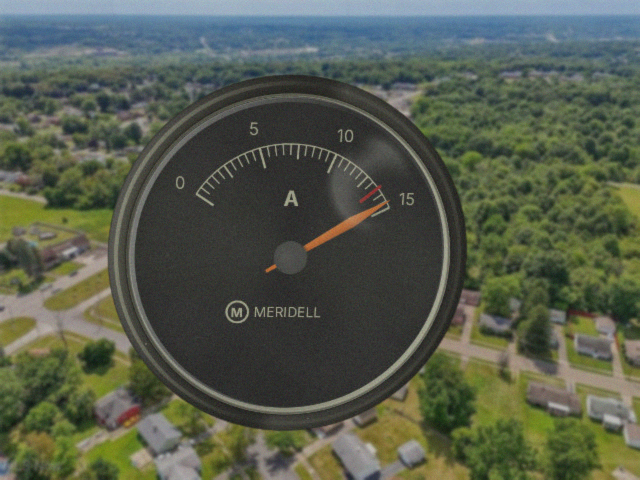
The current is 14.5,A
